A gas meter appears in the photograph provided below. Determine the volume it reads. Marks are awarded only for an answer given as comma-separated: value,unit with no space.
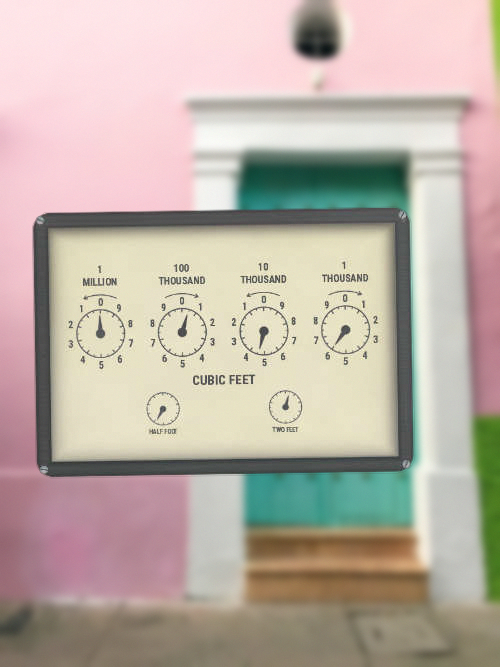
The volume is 4600,ft³
